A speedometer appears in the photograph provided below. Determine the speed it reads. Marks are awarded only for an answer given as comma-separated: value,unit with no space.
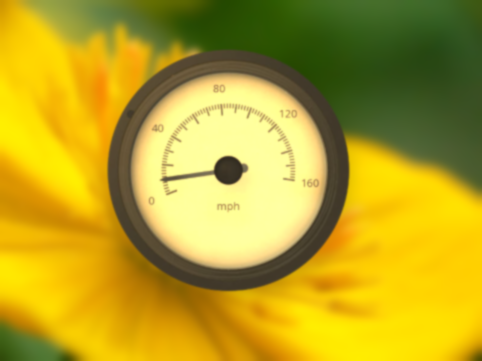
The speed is 10,mph
